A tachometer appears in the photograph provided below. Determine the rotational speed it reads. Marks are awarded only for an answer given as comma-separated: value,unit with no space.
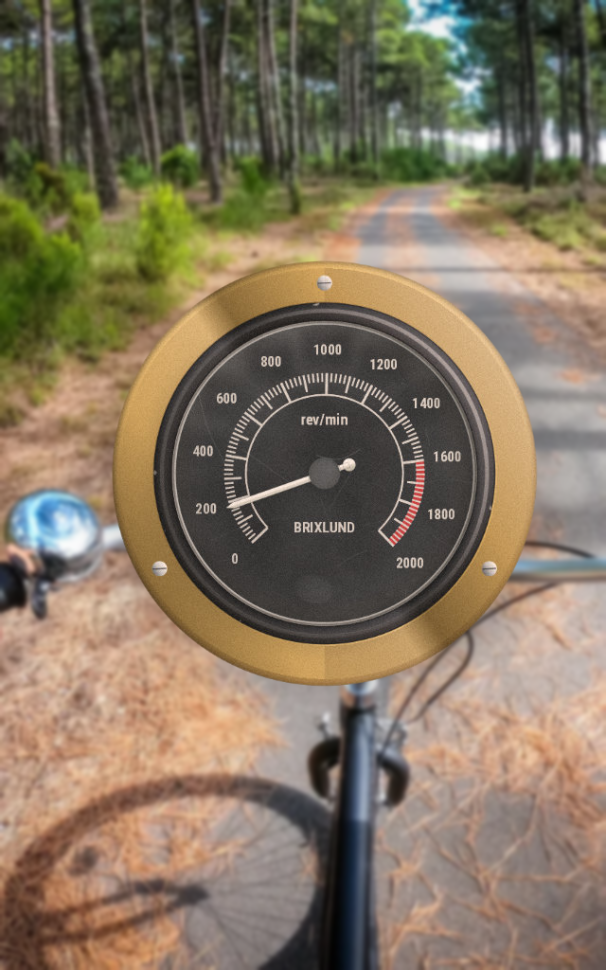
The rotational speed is 180,rpm
